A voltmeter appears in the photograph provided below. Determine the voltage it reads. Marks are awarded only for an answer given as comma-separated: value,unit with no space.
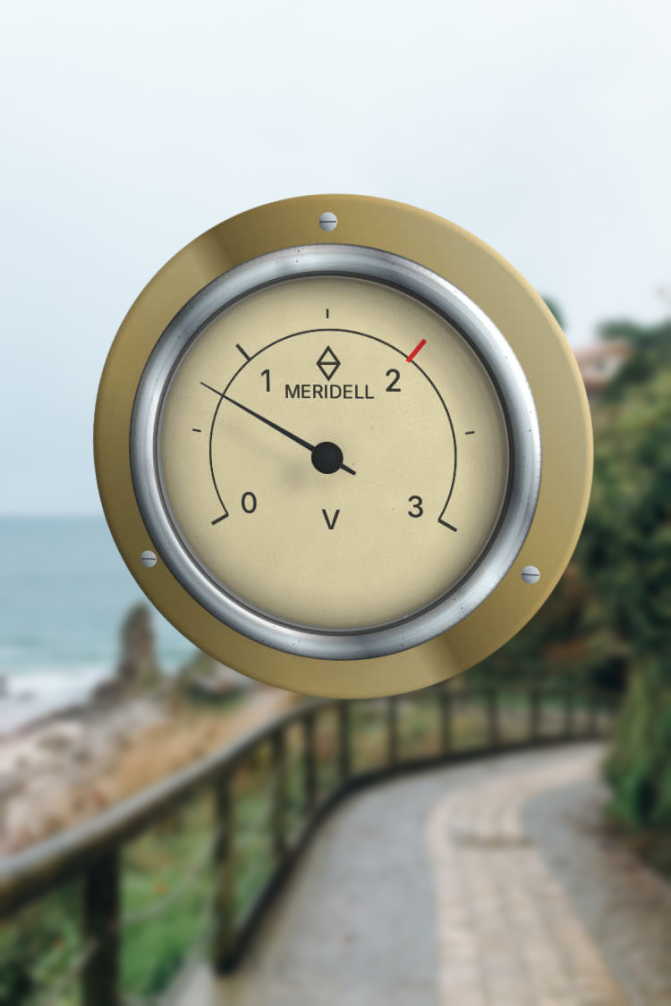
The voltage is 0.75,V
